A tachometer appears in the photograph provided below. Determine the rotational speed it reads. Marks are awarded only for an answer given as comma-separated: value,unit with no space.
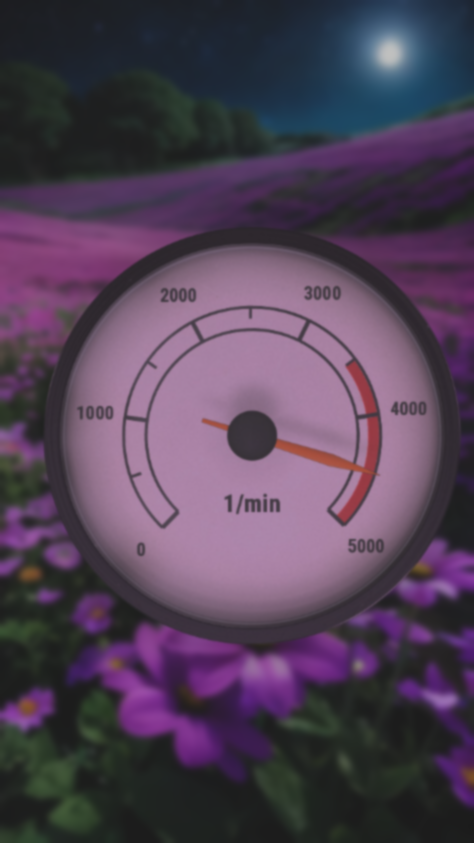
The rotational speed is 4500,rpm
